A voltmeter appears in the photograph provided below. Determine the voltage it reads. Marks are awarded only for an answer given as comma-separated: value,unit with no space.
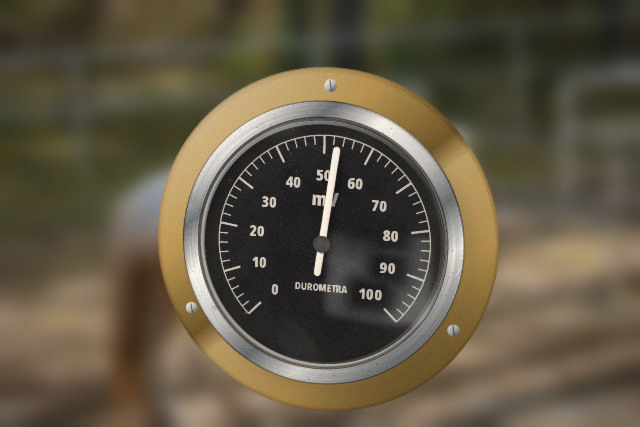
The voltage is 53,mV
